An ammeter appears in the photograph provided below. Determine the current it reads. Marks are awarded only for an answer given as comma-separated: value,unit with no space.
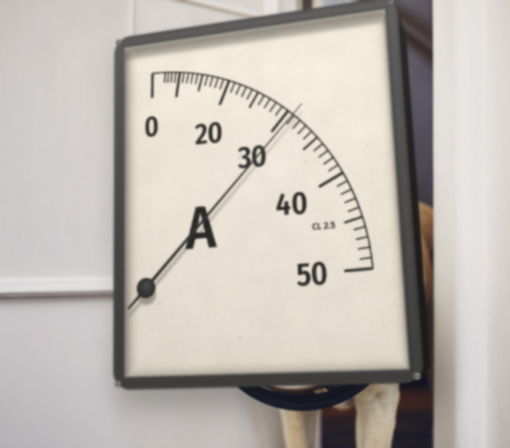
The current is 31,A
